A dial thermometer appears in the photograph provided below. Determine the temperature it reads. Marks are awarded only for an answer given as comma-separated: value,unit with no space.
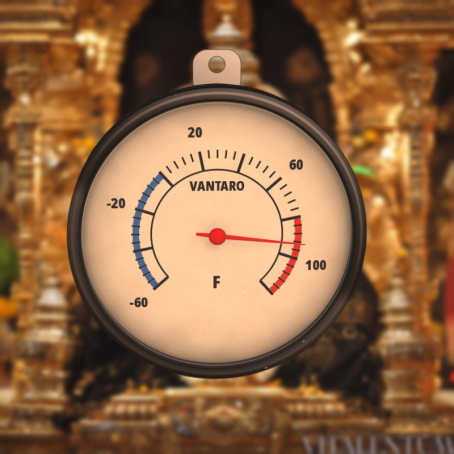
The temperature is 92,°F
